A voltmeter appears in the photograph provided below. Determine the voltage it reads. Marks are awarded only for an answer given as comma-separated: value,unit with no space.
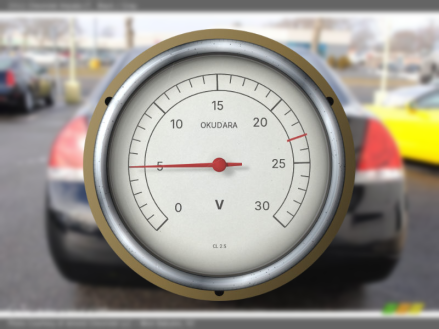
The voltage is 5,V
